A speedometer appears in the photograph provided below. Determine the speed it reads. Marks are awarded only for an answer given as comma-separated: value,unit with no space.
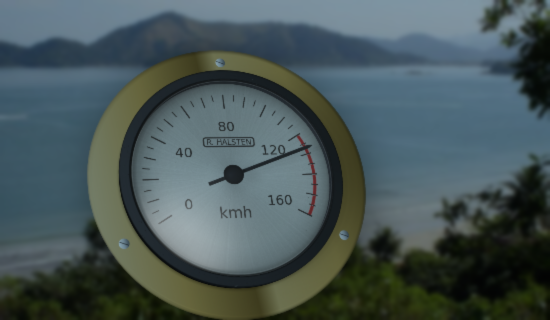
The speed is 127.5,km/h
